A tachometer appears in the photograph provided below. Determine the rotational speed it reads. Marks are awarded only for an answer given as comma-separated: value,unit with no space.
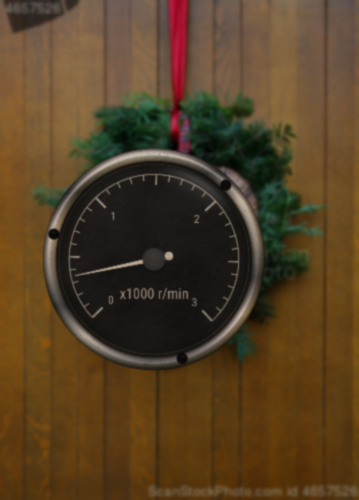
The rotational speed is 350,rpm
